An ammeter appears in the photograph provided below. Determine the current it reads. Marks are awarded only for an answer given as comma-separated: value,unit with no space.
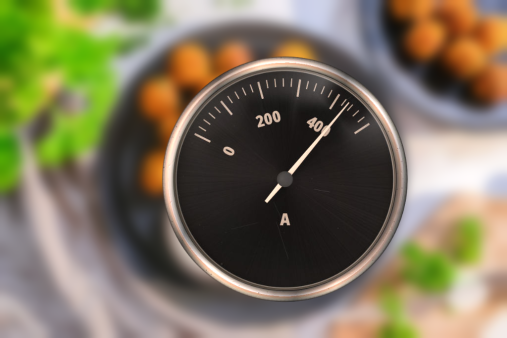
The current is 430,A
